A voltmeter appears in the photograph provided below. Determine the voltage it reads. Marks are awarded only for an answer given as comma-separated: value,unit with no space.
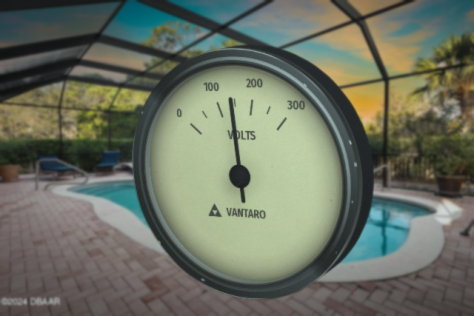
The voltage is 150,V
